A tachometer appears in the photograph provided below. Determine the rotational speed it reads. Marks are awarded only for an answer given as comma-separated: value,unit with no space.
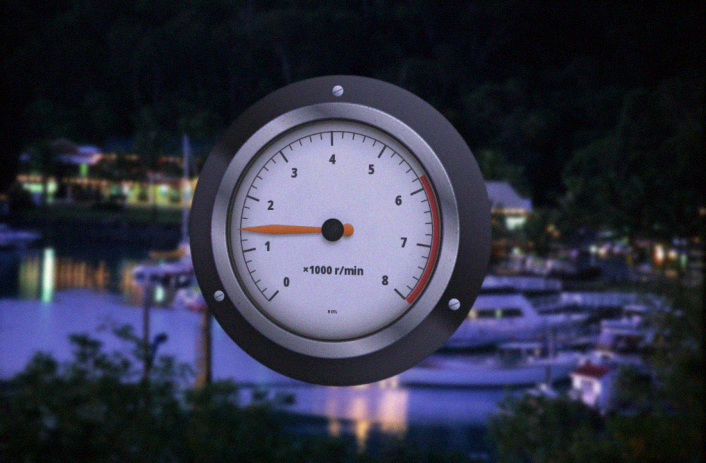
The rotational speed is 1400,rpm
